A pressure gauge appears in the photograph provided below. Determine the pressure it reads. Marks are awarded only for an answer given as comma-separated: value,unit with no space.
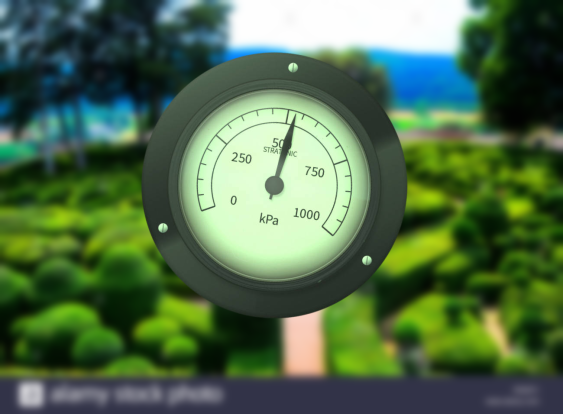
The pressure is 525,kPa
